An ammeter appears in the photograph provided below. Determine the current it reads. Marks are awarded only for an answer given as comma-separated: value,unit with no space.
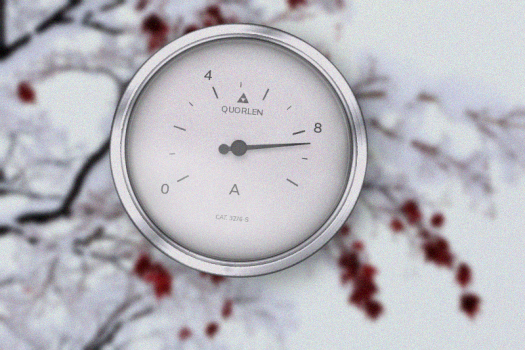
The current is 8.5,A
